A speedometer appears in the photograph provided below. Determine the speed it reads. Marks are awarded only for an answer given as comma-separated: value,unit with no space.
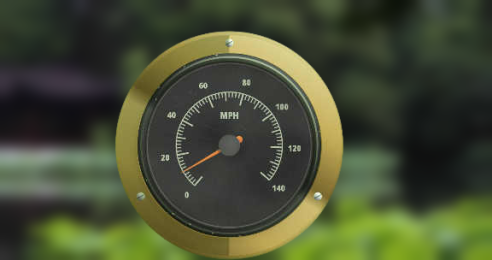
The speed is 10,mph
